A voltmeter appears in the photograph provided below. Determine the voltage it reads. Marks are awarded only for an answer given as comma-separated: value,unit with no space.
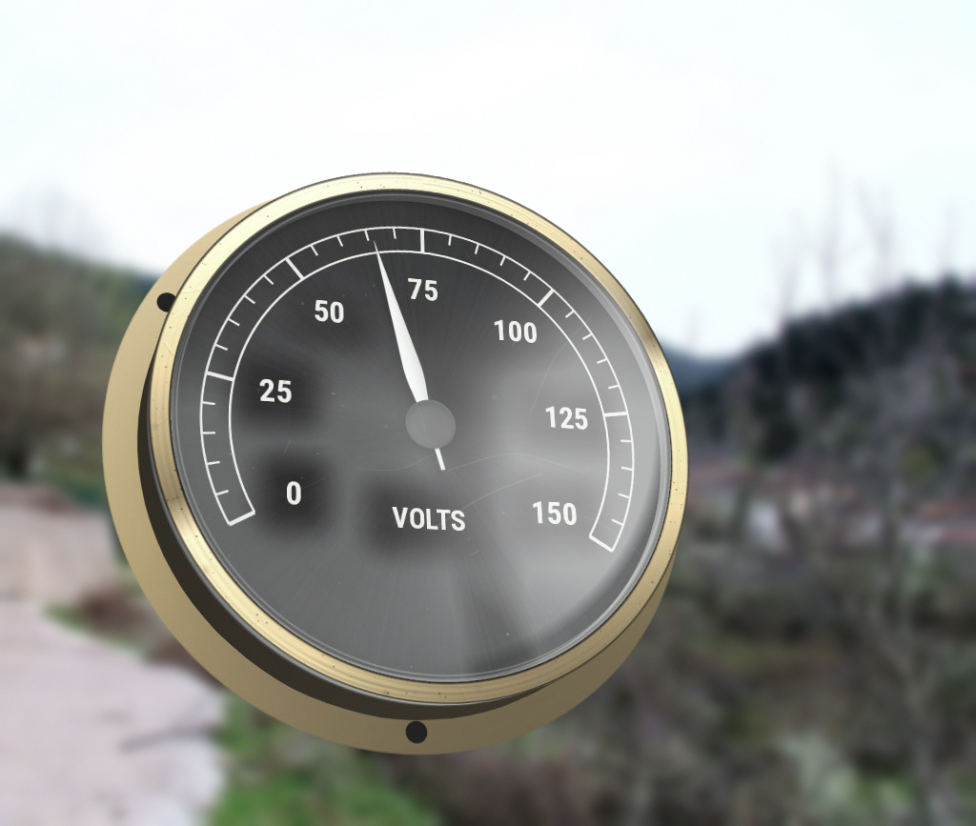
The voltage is 65,V
